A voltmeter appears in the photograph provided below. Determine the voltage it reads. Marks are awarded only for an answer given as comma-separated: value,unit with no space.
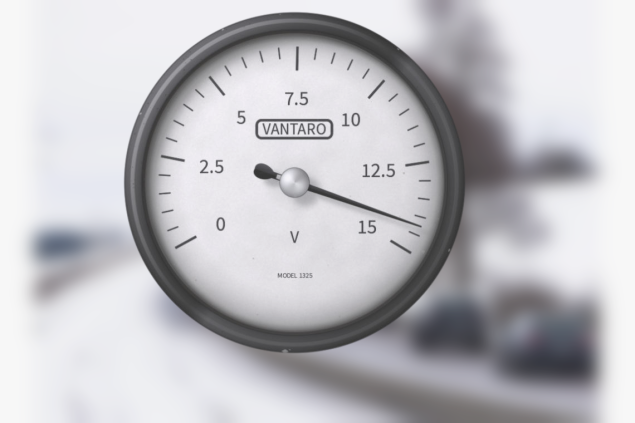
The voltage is 14.25,V
